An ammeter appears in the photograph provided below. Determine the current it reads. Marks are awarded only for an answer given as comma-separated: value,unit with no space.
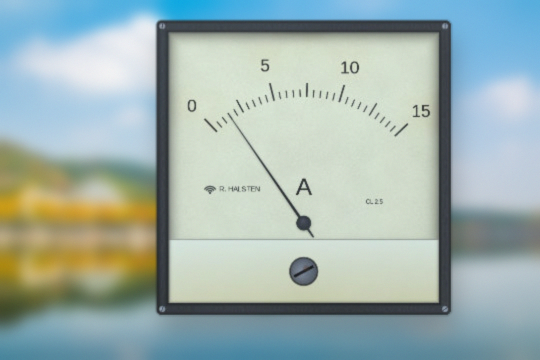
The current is 1.5,A
